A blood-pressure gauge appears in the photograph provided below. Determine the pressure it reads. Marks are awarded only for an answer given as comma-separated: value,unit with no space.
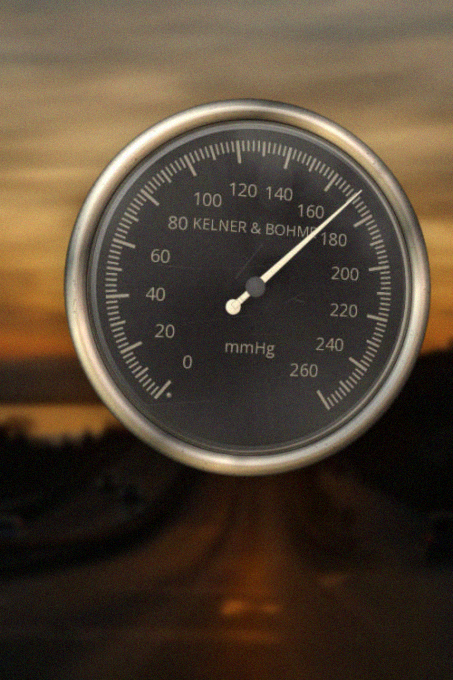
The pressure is 170,mmHg
